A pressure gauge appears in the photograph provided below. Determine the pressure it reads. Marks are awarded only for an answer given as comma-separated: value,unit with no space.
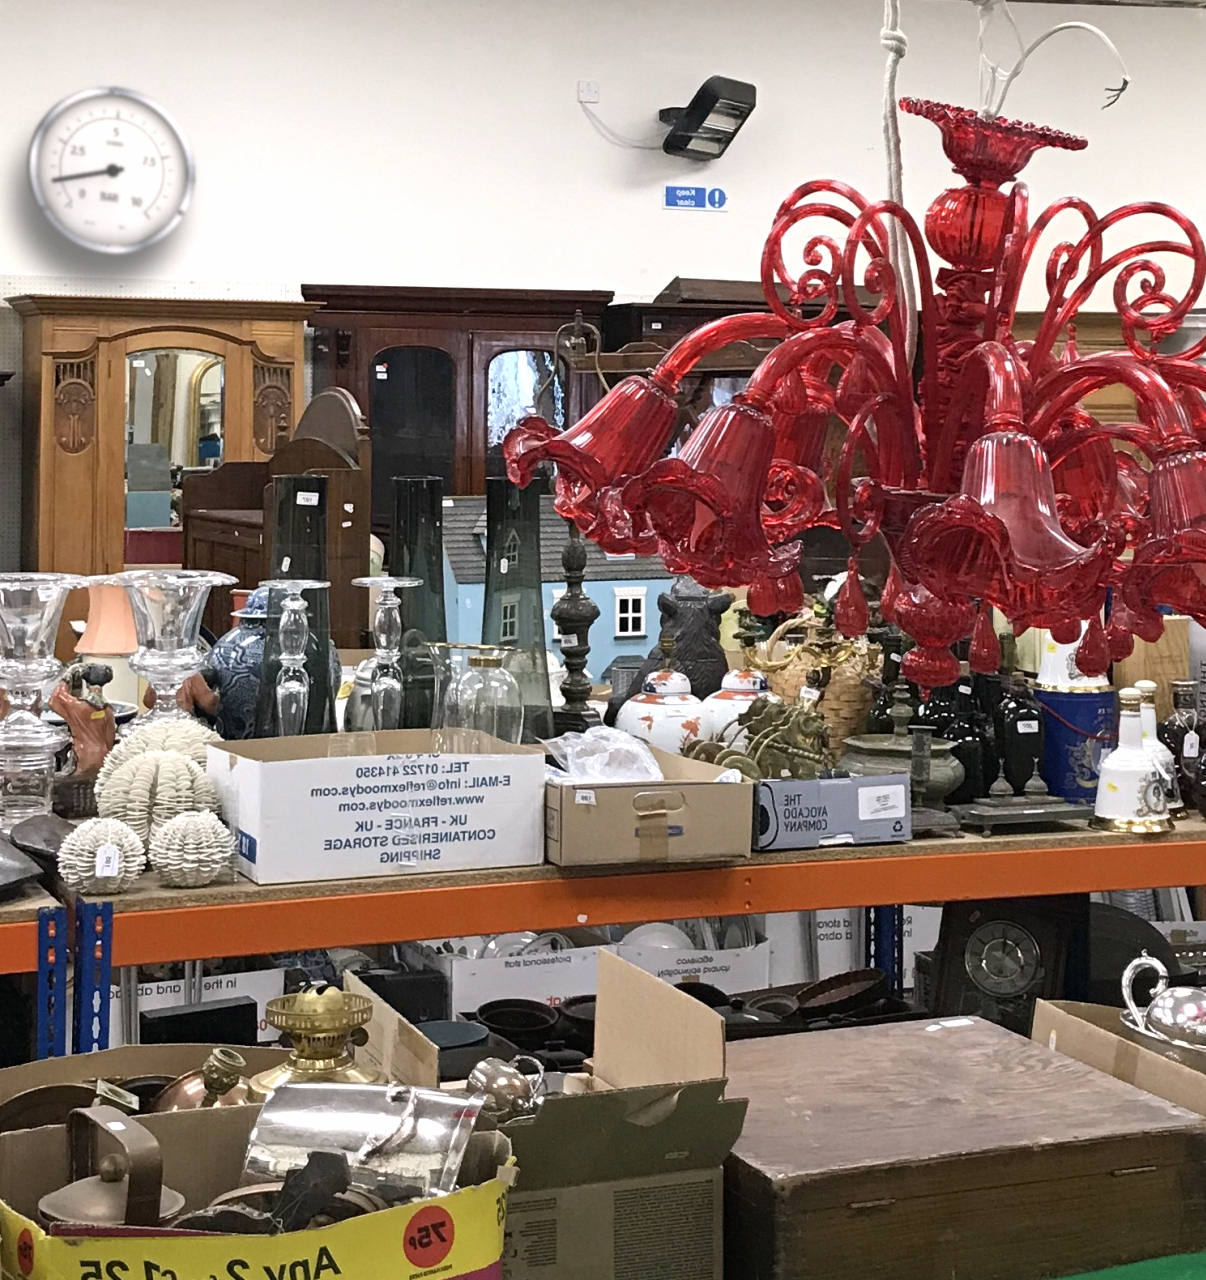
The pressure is 1,bar
